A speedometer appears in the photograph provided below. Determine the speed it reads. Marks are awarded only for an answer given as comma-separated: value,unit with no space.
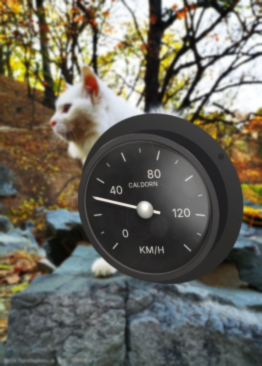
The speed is 30,km/h
